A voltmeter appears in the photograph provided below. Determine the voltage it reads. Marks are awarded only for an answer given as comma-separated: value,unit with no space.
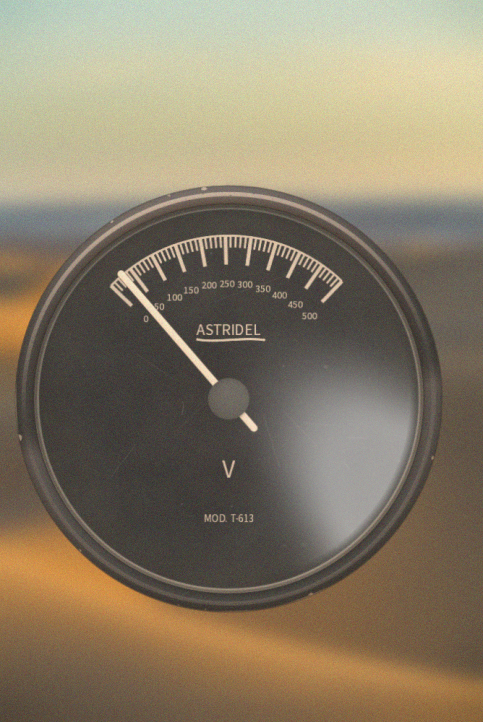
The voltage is 30,V
